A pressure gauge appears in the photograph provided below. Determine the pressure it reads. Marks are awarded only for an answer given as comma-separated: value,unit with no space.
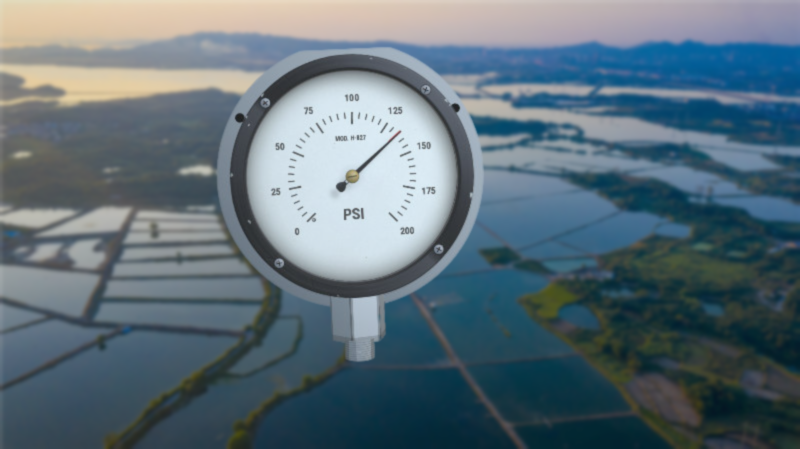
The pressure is 135,psi
